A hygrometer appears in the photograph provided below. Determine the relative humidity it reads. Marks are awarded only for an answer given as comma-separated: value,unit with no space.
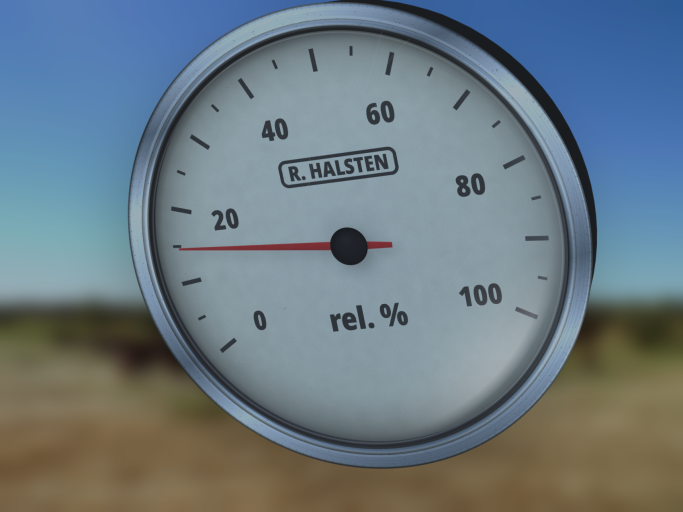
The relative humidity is 15,%
